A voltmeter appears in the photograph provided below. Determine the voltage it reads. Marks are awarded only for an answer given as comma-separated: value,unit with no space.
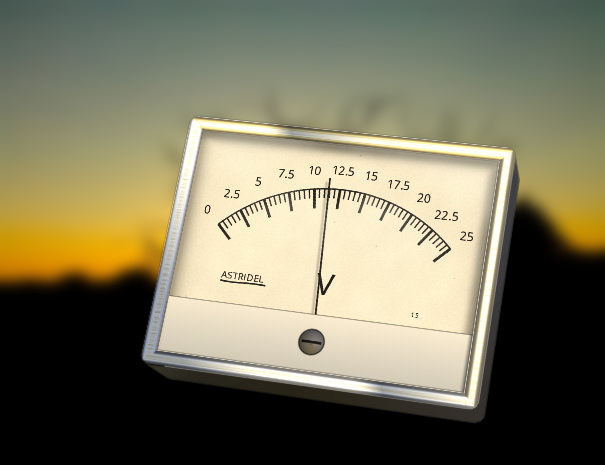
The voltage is 11.5,V
